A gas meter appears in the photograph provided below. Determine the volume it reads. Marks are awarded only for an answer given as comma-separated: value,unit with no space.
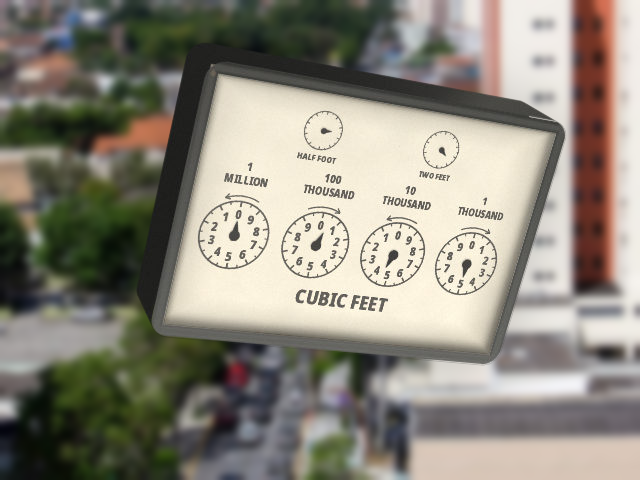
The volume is 4500,ft³
